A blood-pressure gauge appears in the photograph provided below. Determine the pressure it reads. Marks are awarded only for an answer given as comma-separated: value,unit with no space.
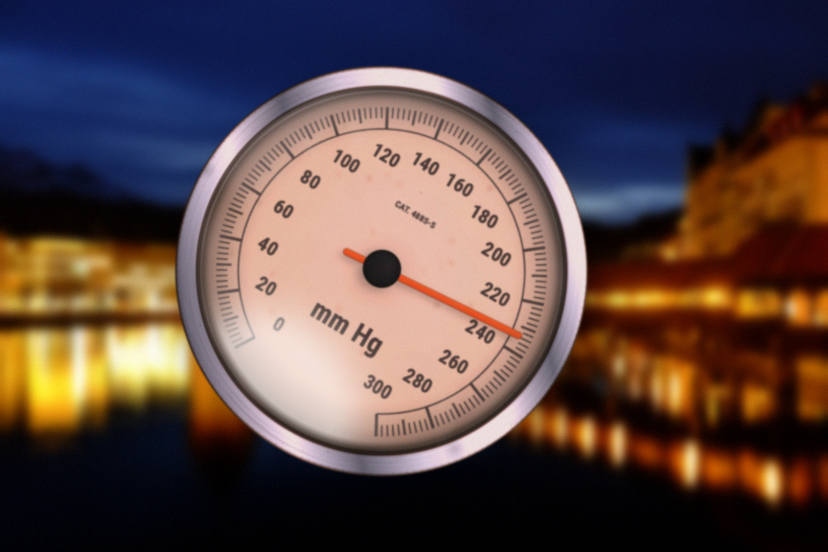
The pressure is 234,mmHg
